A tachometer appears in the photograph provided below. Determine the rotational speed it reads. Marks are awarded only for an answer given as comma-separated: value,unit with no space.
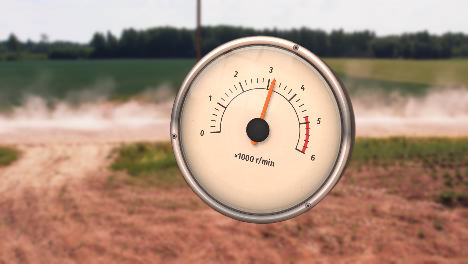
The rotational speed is 3200,rpm
